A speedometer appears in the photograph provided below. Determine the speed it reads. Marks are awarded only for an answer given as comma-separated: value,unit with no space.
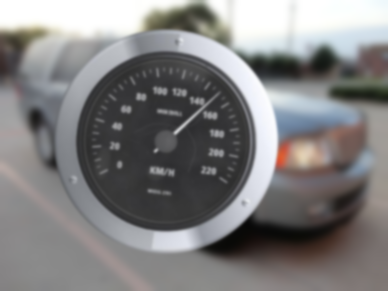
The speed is 150,km/h
